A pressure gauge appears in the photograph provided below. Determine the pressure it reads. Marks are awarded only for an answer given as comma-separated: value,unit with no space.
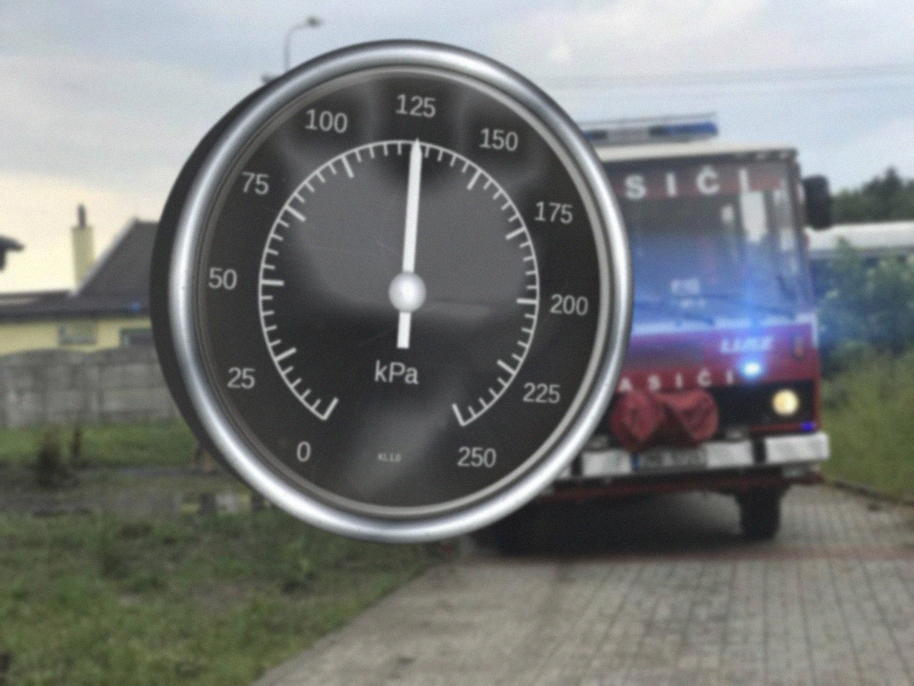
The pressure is 125,kPa
